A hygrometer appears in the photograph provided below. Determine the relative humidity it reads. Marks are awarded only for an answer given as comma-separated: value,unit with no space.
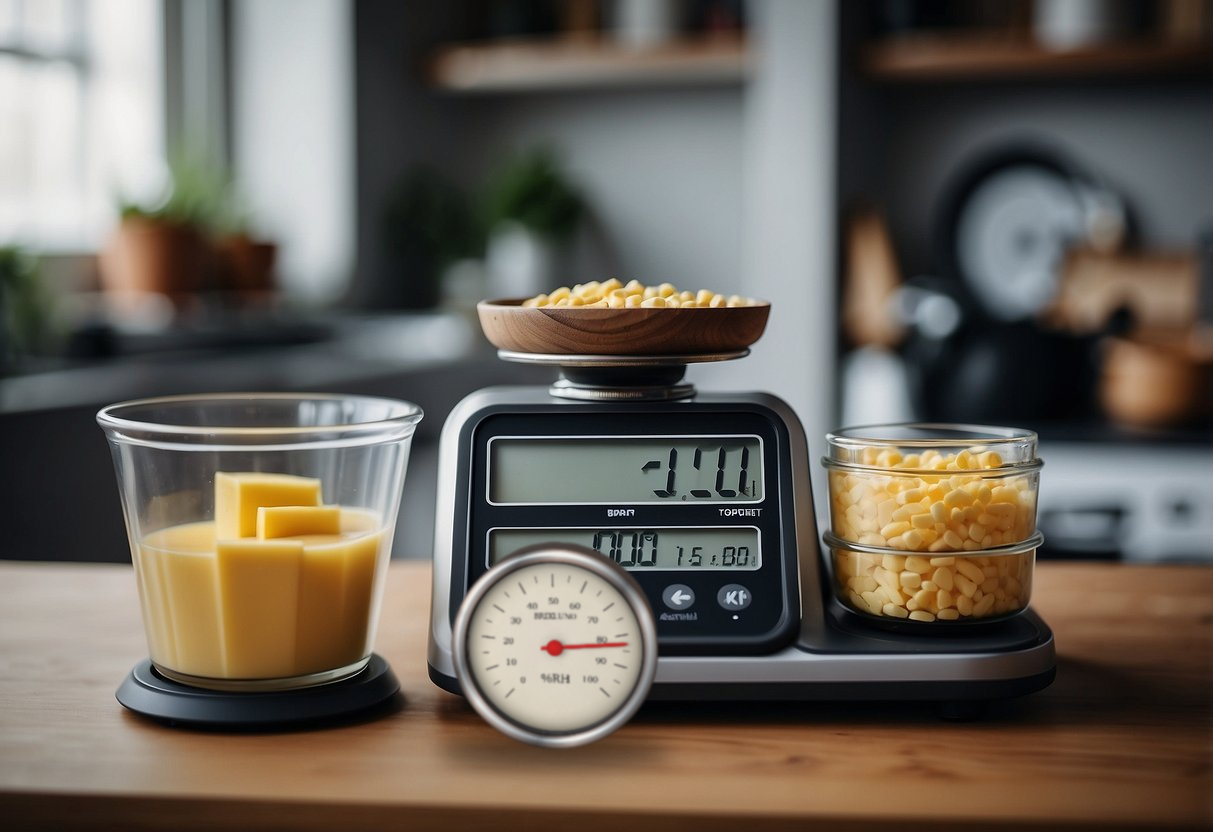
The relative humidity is 82.5,%
